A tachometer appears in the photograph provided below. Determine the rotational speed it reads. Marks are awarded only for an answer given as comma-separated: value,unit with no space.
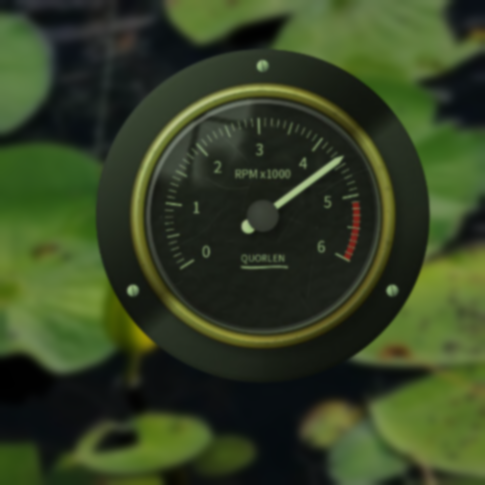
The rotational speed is 4400,rpm
